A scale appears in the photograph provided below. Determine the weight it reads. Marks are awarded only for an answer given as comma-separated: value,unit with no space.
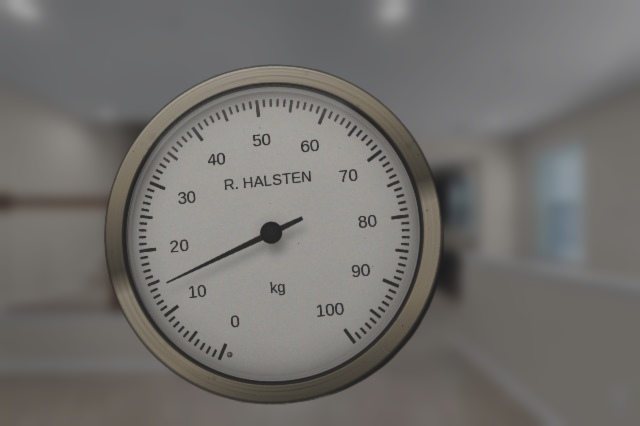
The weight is 14,kg
